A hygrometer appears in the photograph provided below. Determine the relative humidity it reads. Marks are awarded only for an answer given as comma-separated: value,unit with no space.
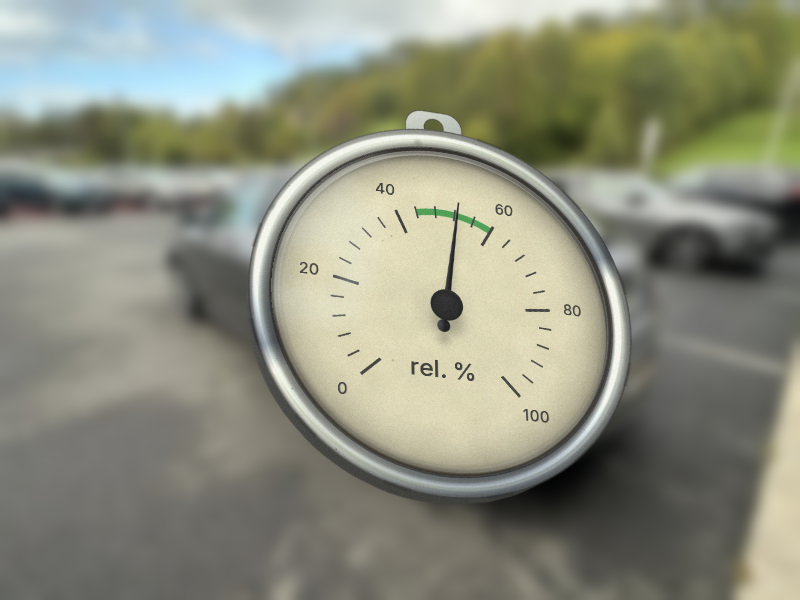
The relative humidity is 52,%
